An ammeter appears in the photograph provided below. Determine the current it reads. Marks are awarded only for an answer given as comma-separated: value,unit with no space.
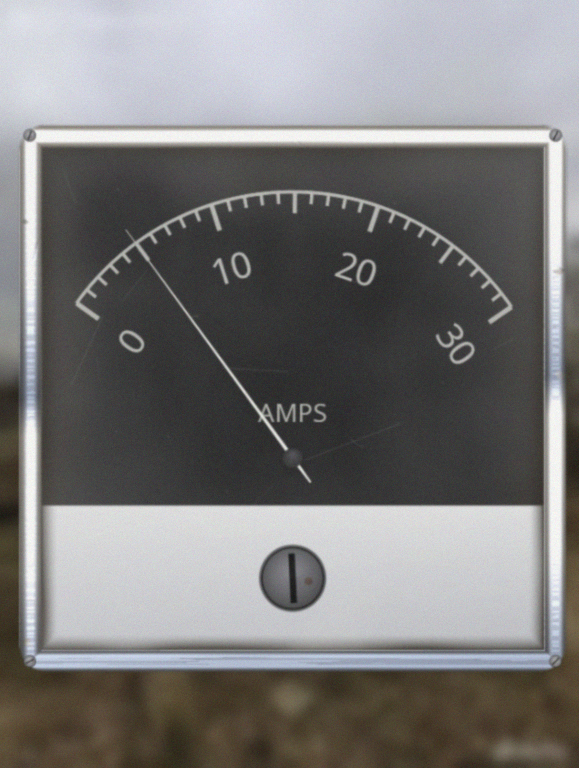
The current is 5,A
